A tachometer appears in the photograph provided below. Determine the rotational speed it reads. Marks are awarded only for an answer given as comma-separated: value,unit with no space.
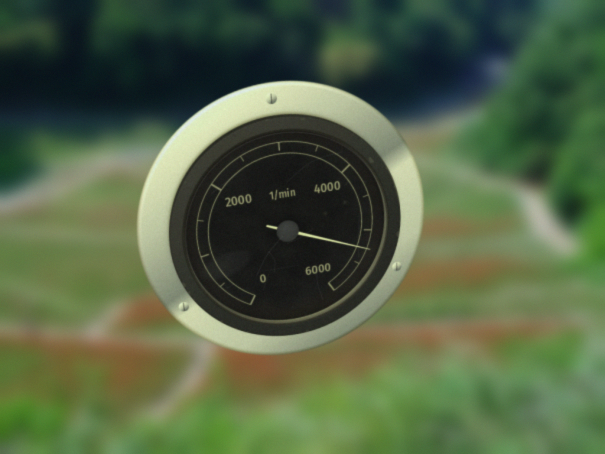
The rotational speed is 5250,rpm
